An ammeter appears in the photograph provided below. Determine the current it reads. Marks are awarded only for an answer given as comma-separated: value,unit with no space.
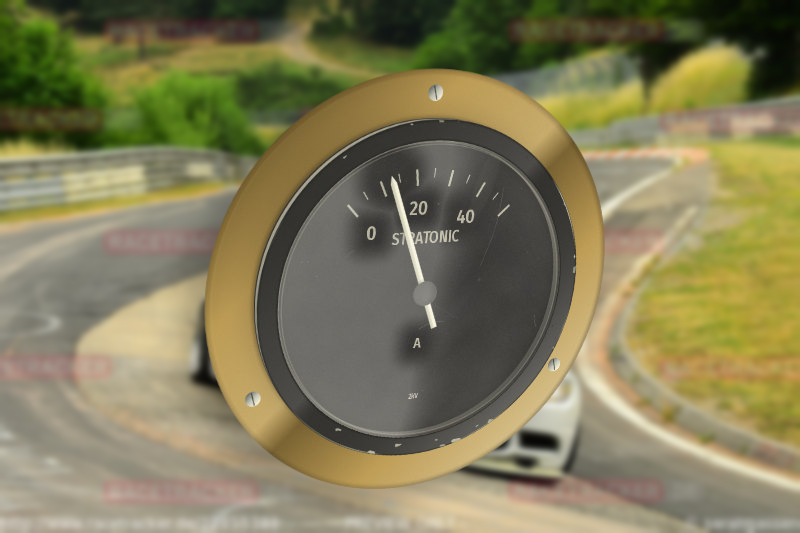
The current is 12.5,A
